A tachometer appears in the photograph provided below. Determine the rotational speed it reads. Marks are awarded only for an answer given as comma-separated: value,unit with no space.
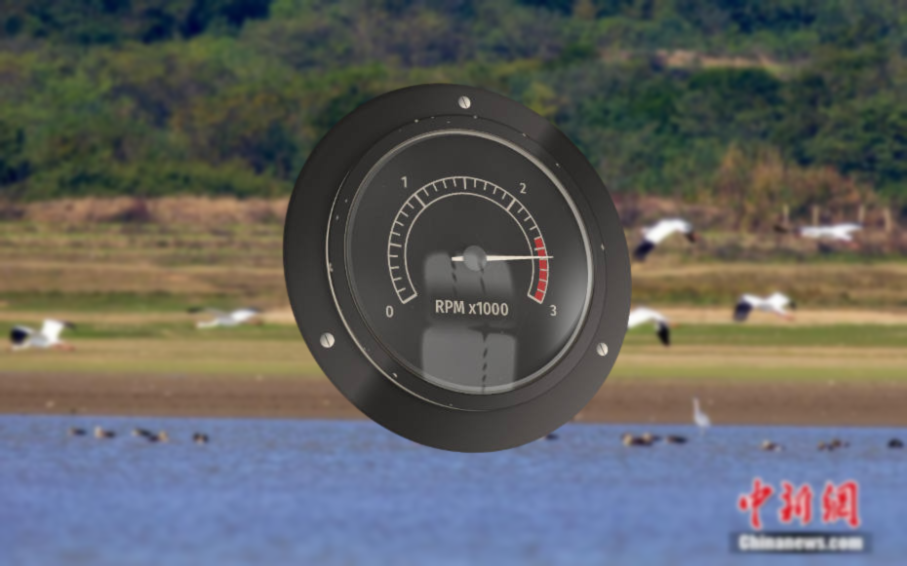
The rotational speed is 2600,rpm
